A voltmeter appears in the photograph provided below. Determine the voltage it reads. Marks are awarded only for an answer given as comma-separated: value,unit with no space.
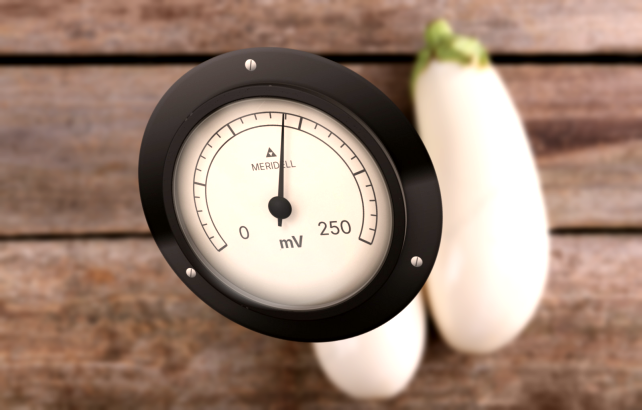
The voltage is 140,mV
